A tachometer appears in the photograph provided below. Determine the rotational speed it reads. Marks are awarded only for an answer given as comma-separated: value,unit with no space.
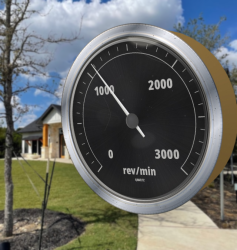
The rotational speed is 1100,rpm
